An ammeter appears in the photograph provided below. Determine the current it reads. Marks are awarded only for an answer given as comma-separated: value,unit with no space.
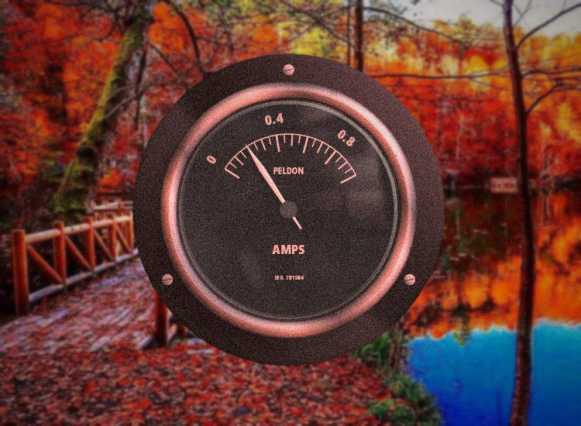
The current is 0.2,A
